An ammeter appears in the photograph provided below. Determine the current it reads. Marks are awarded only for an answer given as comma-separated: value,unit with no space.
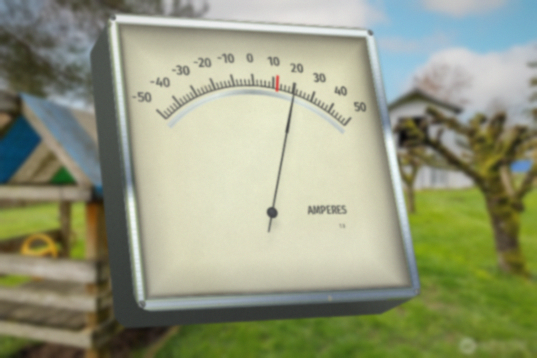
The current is 20,A
